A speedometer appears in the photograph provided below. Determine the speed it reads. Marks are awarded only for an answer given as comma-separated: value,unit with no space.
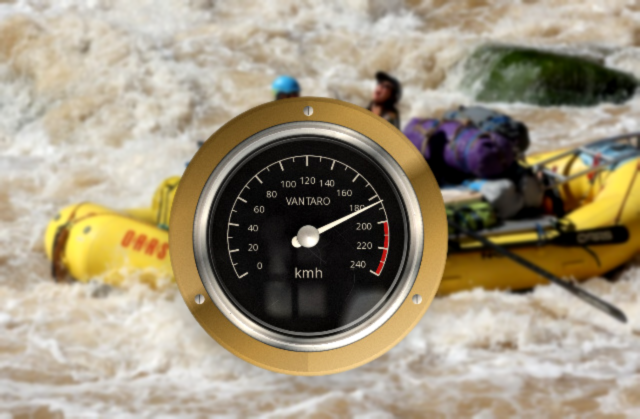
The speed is 185,km/h
